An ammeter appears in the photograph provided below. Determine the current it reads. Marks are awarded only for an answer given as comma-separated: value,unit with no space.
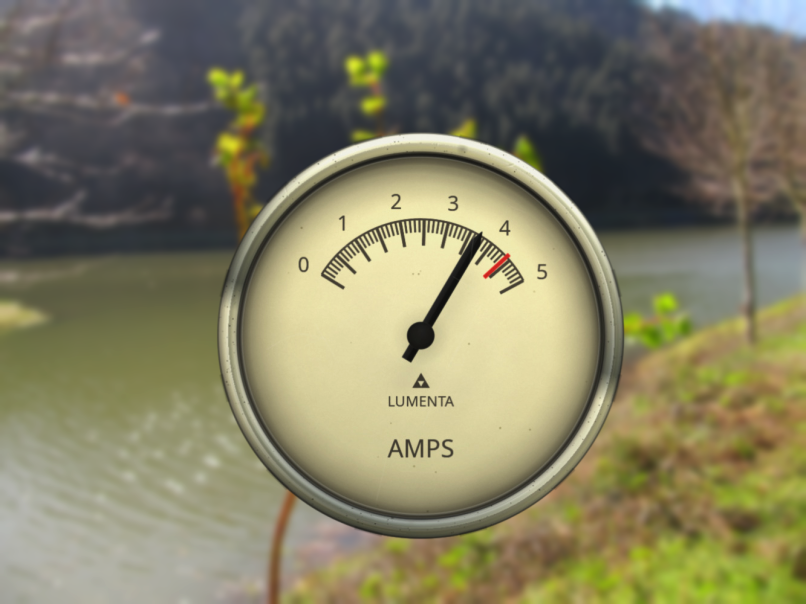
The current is 3.7,A
